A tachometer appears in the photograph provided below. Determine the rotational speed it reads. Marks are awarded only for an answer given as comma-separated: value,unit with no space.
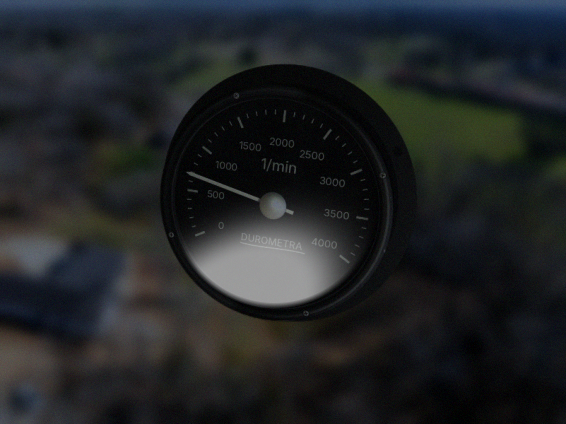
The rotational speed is 700,rpm
